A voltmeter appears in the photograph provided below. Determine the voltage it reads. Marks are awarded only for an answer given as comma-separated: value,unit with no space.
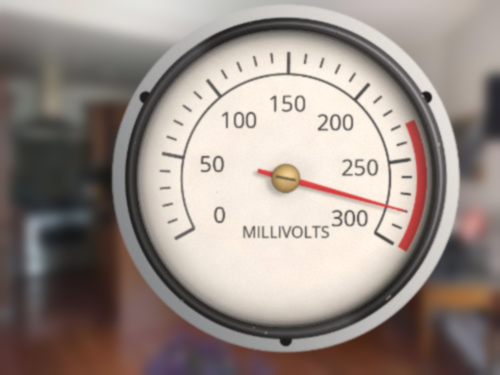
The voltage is 280,mV
